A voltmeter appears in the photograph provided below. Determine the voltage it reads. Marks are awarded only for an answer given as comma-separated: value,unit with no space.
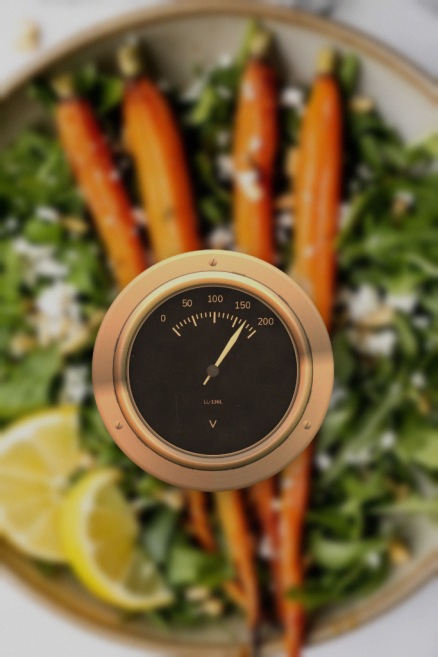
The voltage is 170,V
